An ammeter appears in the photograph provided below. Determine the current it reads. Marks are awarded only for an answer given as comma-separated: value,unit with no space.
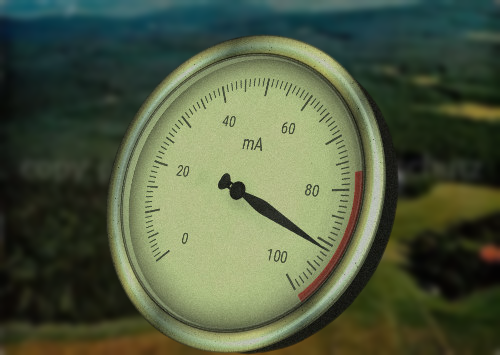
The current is 91,mA
